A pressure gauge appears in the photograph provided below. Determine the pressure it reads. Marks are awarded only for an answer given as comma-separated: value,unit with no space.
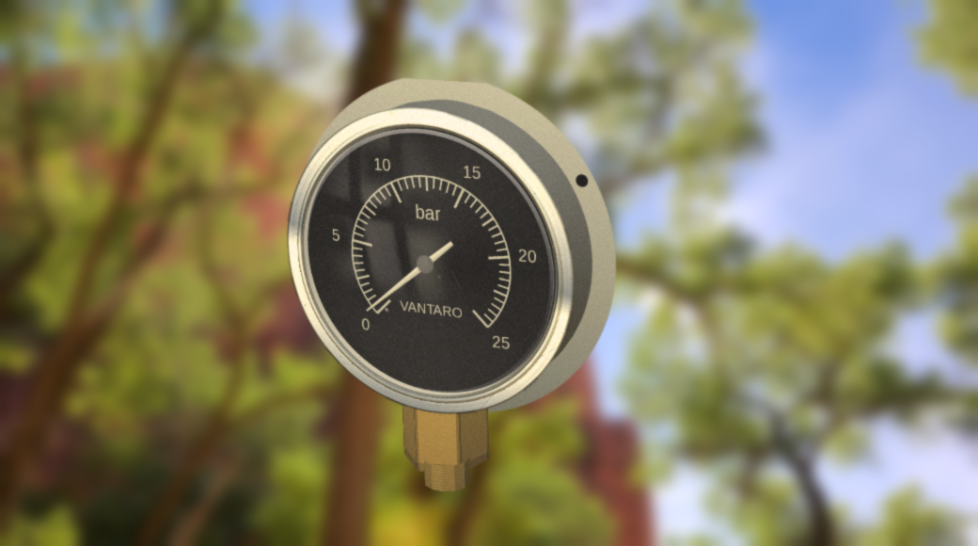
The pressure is 0.5,bar
